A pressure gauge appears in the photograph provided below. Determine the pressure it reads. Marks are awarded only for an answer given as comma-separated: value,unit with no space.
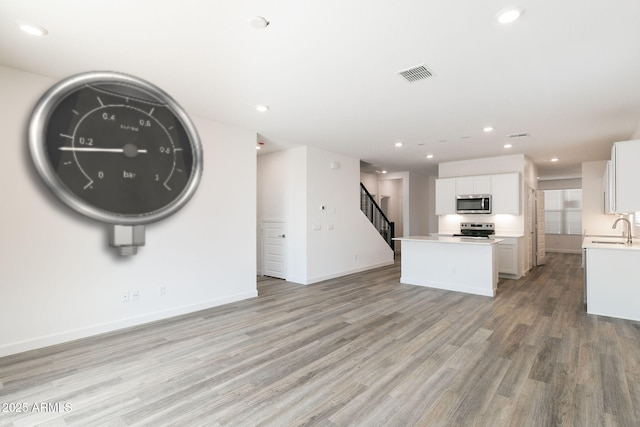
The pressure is 0.15,bar
